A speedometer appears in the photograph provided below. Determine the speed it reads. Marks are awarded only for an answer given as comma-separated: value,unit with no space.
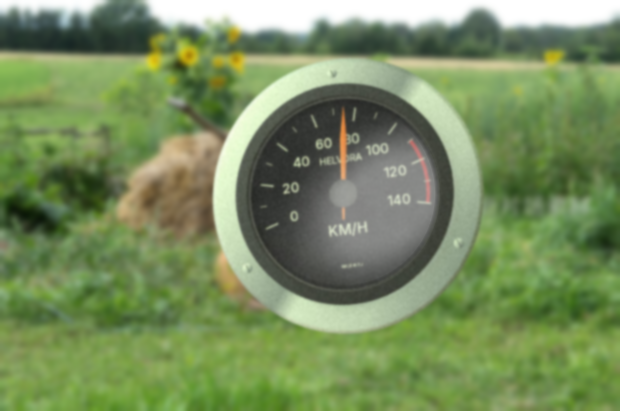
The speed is 75,km/h
